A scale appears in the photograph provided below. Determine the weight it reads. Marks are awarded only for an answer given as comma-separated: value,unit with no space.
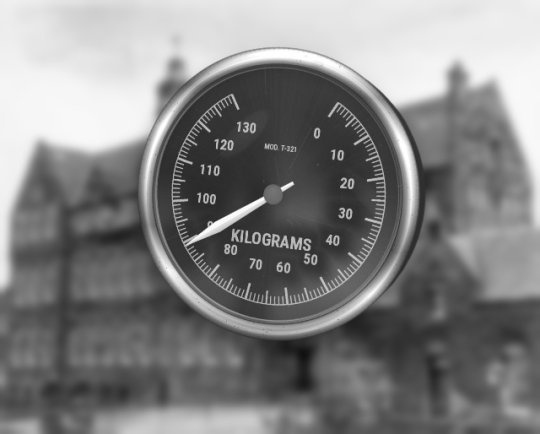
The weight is 89,kg
